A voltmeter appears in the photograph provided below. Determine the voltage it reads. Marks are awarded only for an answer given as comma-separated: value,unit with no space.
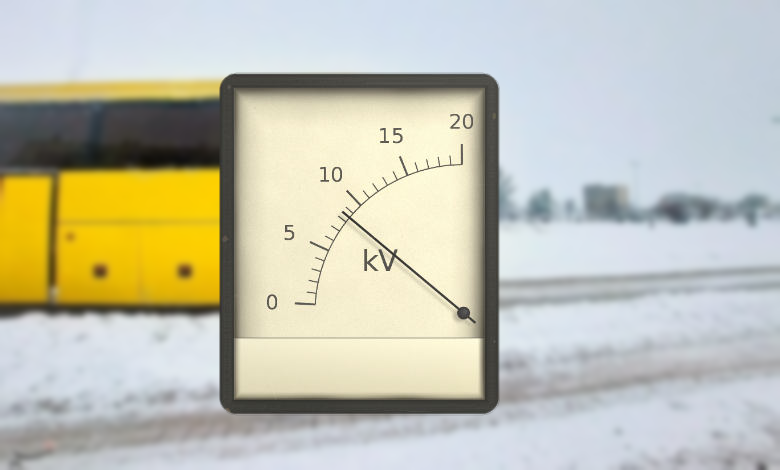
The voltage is 8.5,kV
